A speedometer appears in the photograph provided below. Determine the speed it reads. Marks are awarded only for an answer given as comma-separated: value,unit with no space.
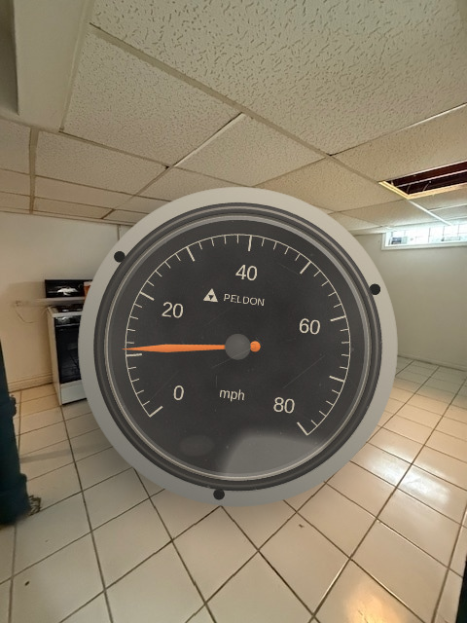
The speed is 11,mph
